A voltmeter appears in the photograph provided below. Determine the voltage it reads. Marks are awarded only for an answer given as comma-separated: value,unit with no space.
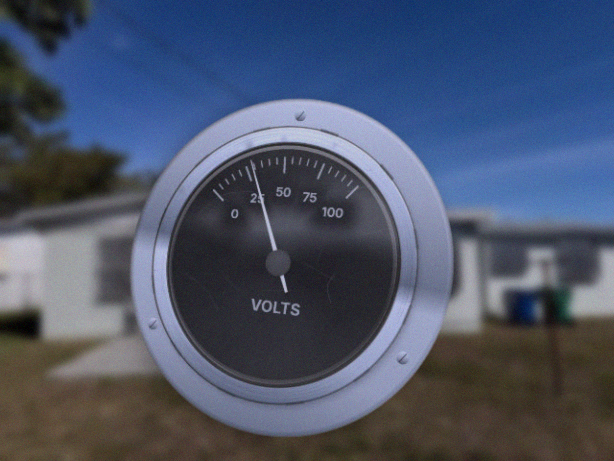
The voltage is 30,V
